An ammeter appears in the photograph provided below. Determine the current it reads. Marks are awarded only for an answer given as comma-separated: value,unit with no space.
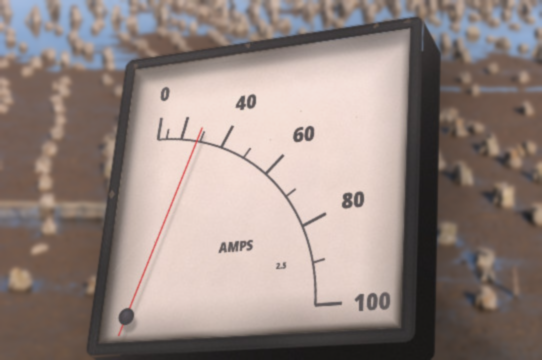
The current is 30,A
